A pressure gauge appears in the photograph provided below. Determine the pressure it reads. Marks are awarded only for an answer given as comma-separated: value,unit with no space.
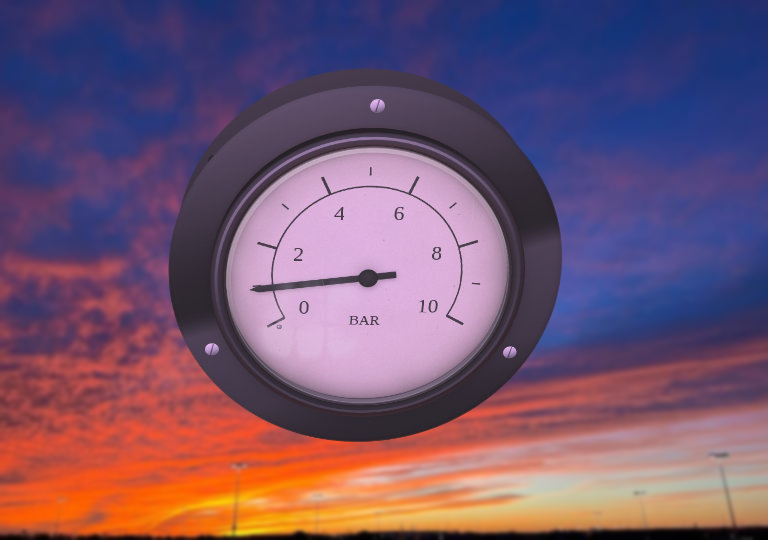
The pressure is 1,bar
